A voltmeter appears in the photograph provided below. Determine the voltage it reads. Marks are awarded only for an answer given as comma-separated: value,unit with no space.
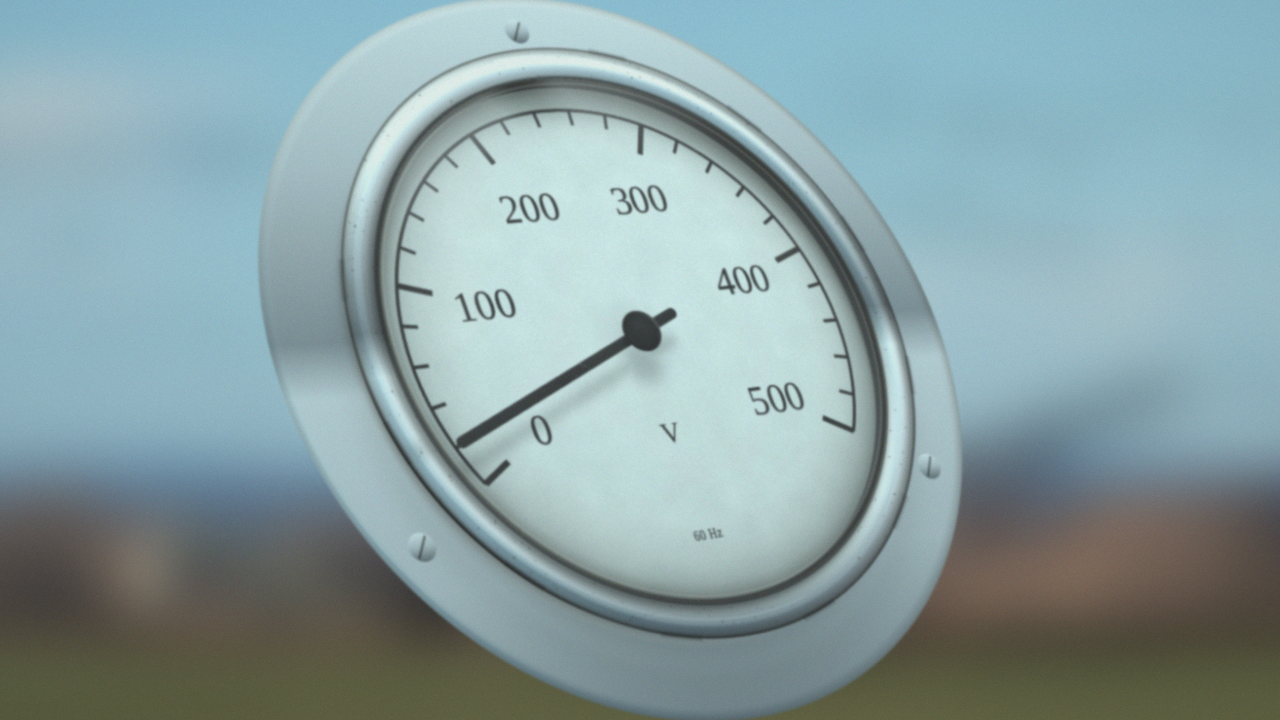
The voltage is 20,V
